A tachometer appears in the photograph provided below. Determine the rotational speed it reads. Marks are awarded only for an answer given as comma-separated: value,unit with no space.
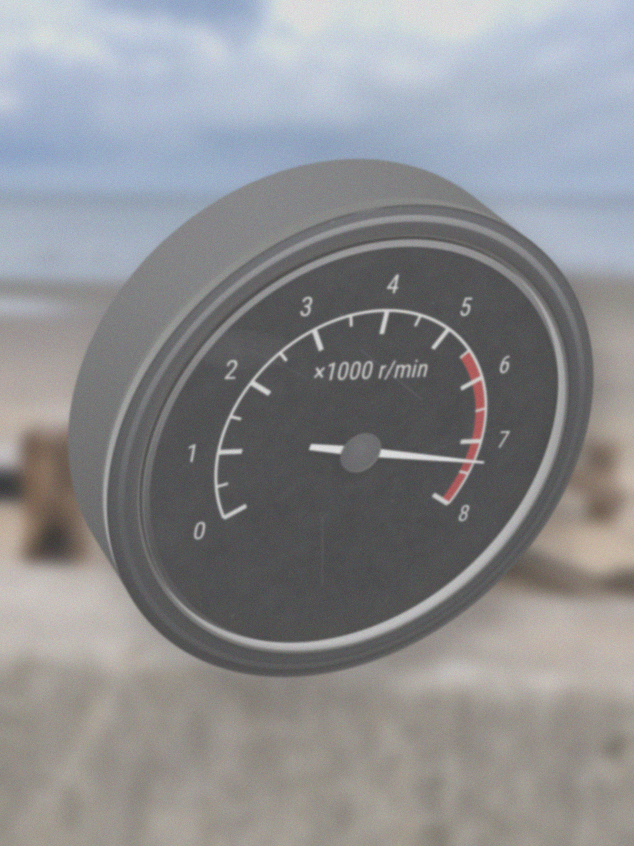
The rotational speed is 7250,rpm
